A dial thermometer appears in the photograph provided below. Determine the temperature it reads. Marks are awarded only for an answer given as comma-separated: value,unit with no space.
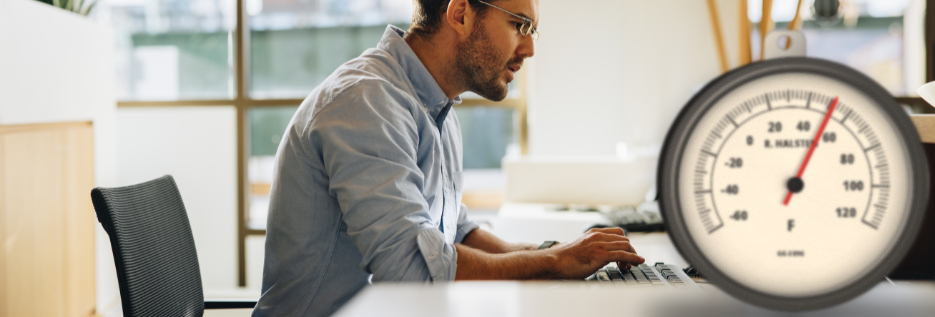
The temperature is 50,°F
